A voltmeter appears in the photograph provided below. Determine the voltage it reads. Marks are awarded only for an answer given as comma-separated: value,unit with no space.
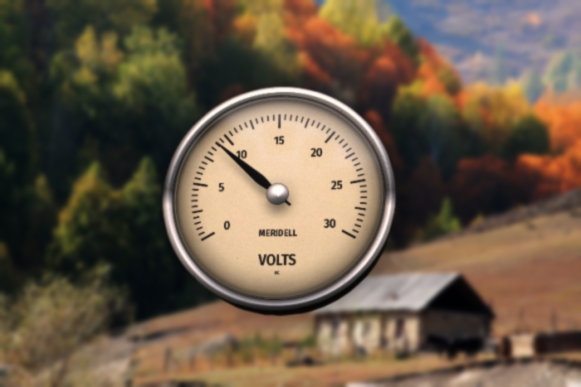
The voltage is 9,V
